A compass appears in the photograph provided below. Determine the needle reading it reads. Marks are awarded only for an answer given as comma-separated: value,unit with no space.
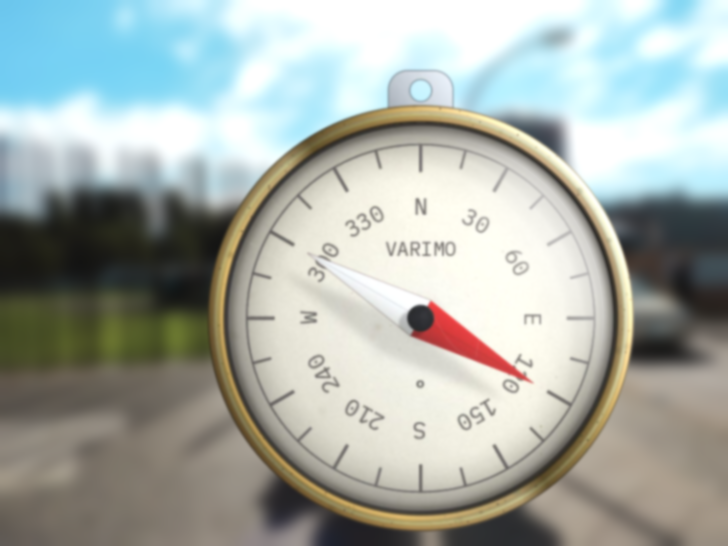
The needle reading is 120,°
